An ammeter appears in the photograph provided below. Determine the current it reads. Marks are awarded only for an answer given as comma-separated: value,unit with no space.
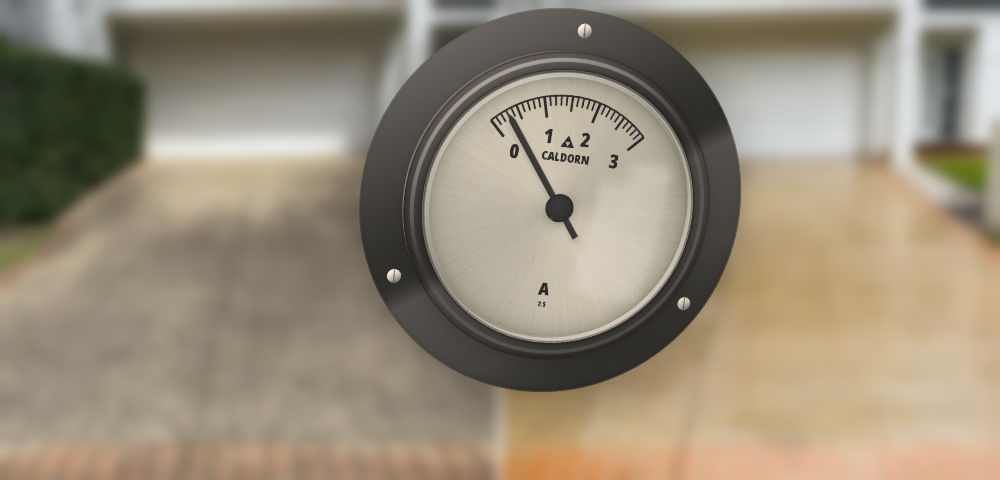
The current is 0.3,A
